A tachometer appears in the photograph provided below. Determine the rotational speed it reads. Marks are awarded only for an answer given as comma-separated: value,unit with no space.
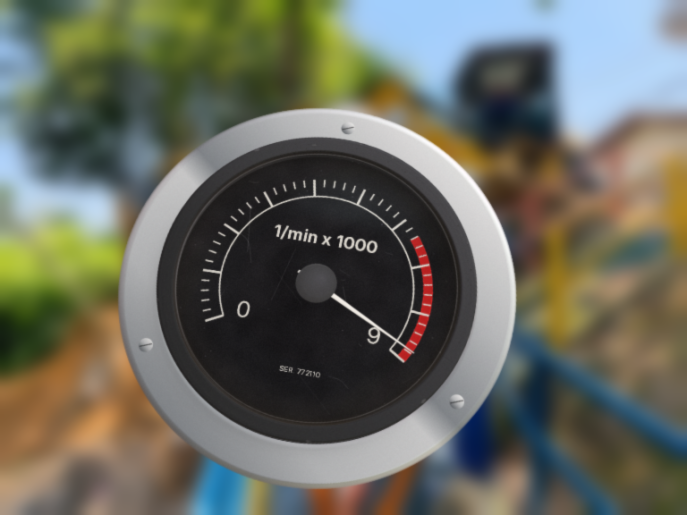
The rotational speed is 8800,rpm
